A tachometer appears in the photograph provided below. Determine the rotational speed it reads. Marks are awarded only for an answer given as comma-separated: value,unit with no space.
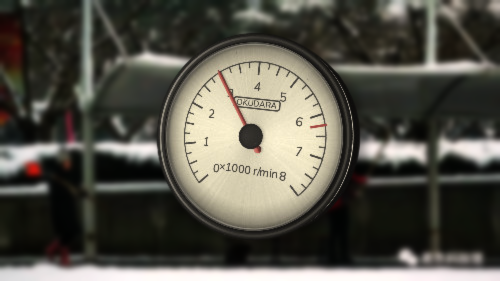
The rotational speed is 3000,rpm
